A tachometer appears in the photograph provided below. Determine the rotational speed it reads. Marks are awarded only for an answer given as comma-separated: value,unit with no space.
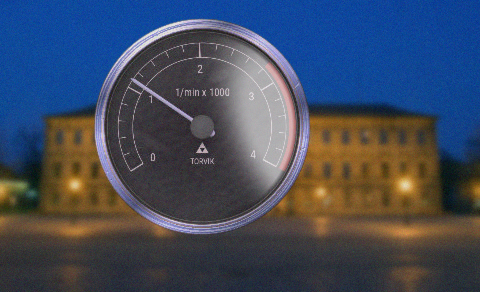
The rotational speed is 1100,rpm
